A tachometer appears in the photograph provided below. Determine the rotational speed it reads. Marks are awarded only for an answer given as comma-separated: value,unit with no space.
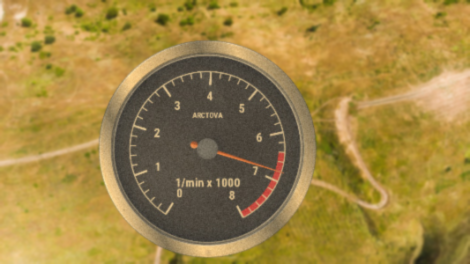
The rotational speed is 6800,rpm
